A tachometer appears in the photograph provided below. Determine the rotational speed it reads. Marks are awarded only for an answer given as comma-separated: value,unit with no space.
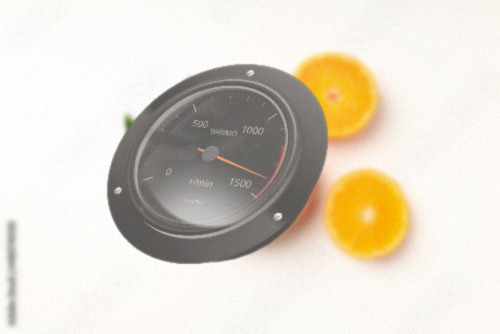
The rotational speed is 1400,rpm
